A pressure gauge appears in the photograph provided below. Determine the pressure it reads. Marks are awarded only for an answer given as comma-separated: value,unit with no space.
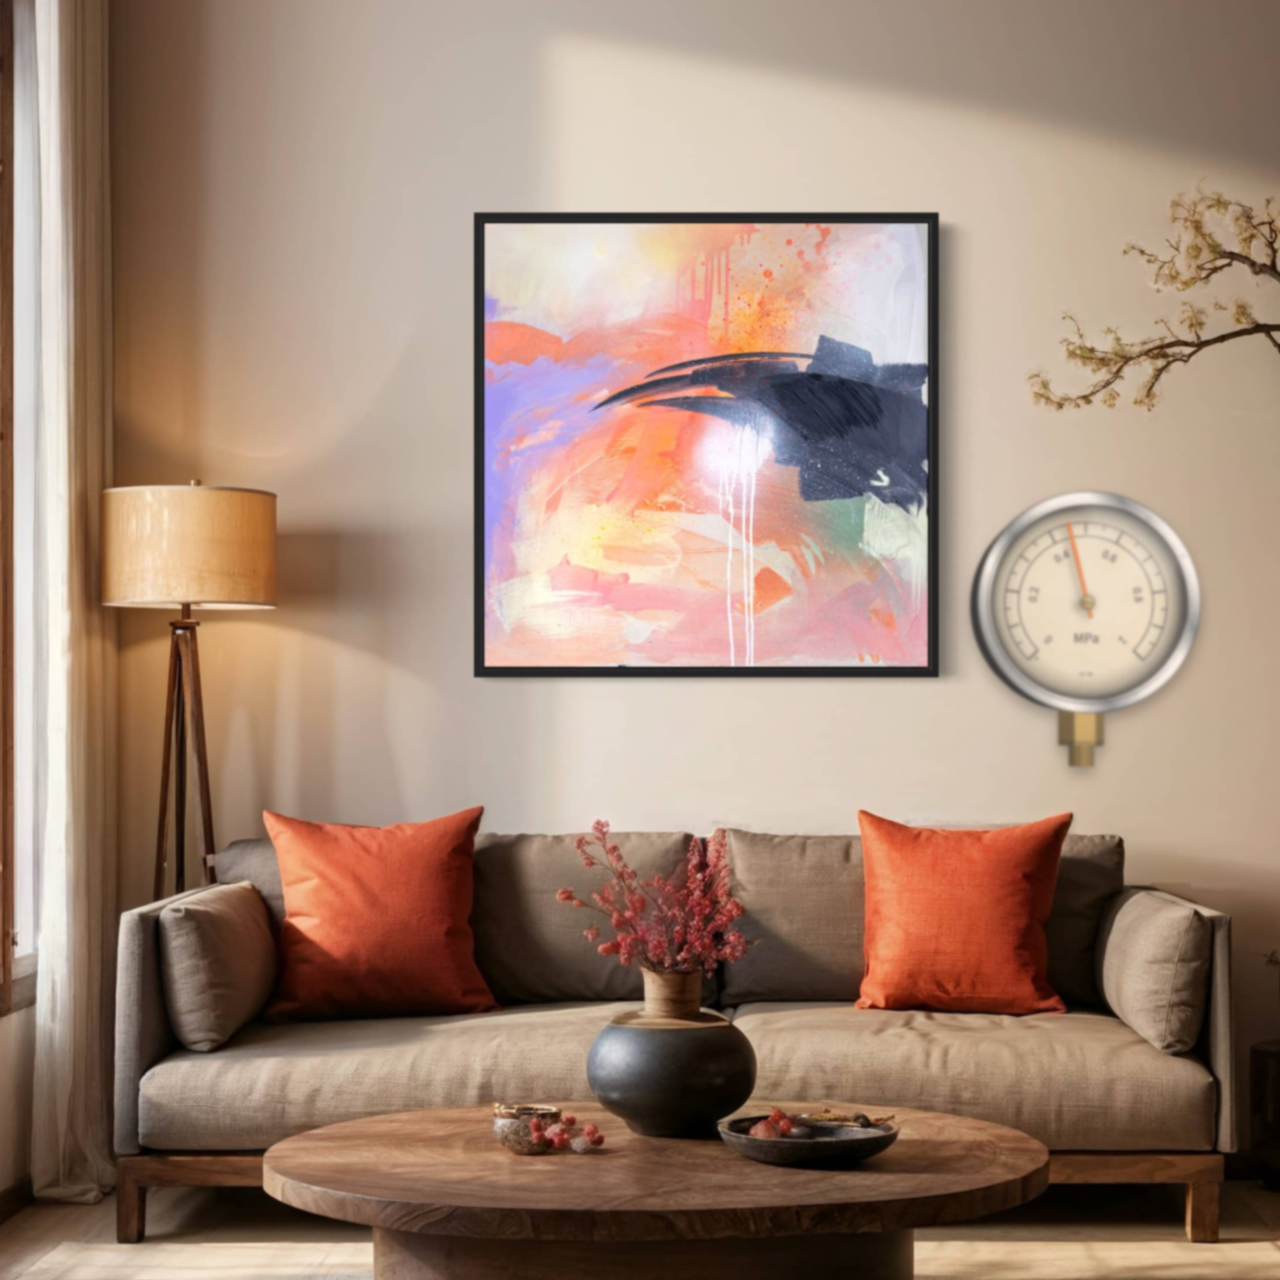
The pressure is 0.45,MPa
